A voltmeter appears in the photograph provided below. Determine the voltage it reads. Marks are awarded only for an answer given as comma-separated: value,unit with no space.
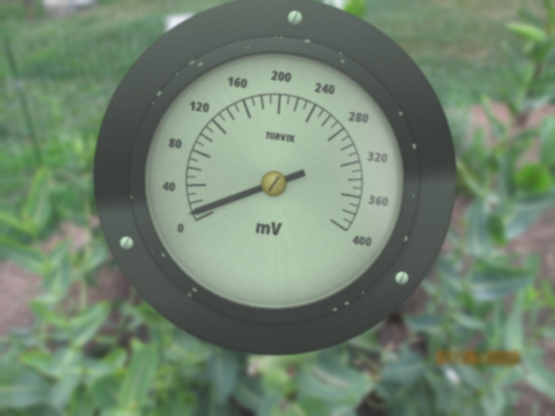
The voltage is 10,mV
